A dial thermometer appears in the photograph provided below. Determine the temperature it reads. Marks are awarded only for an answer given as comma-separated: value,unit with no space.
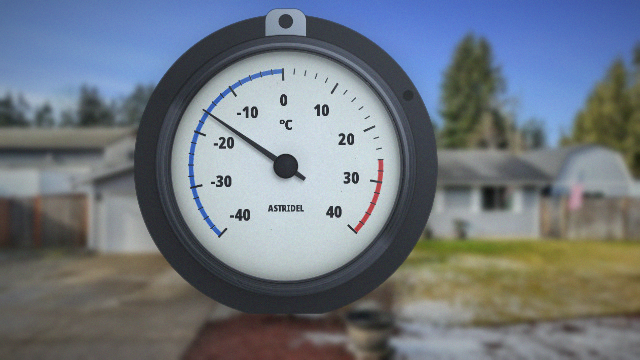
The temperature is -16,°C
